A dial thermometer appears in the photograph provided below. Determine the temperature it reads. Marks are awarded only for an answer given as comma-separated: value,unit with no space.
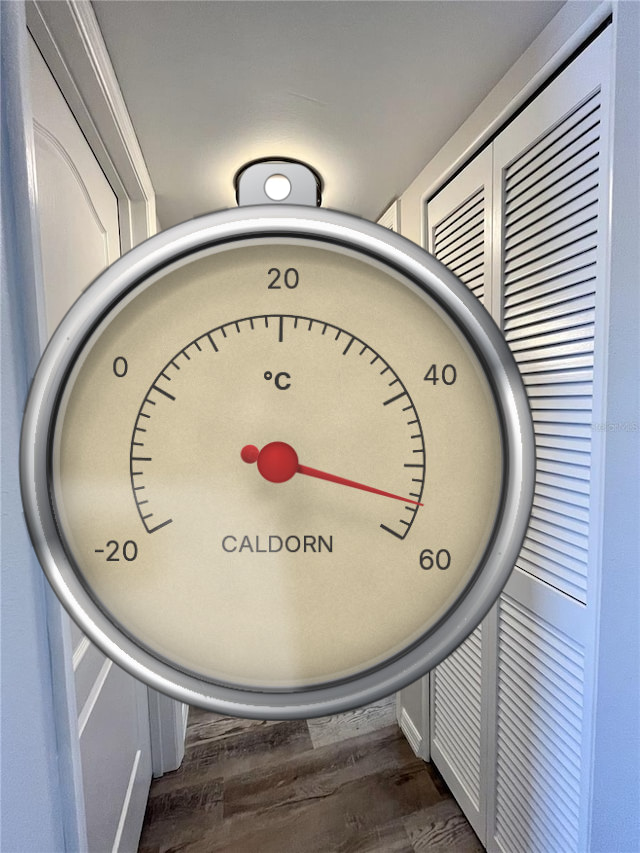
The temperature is 55,°C
